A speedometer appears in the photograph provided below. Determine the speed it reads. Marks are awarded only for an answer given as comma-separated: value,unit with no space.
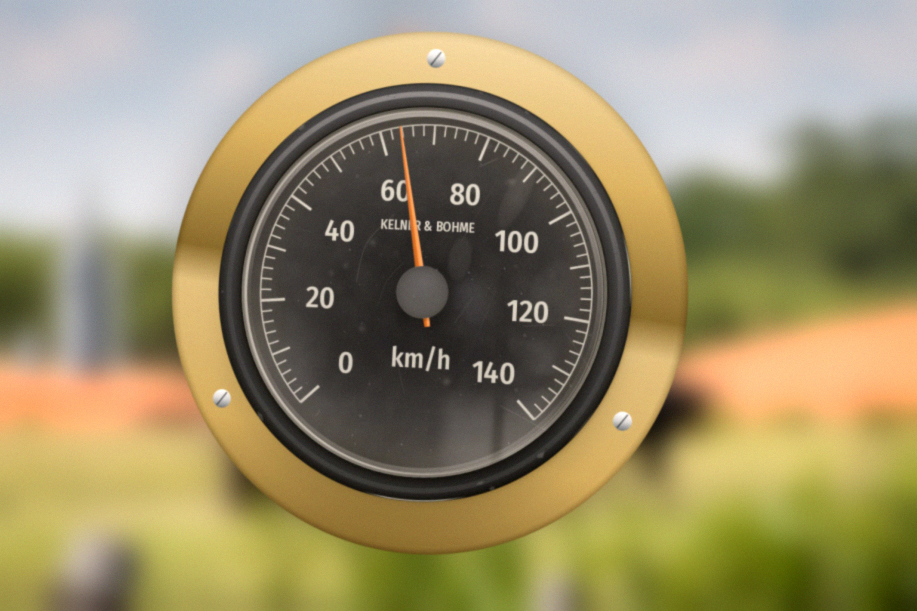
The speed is 64,km/h
